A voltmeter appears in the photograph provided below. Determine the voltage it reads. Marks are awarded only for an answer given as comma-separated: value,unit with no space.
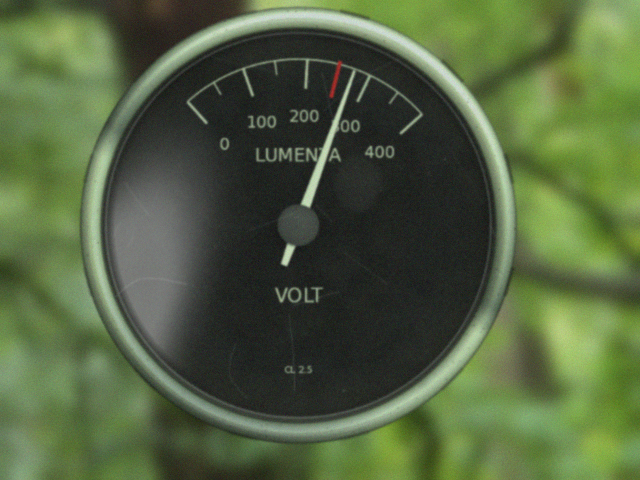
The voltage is 275,V
